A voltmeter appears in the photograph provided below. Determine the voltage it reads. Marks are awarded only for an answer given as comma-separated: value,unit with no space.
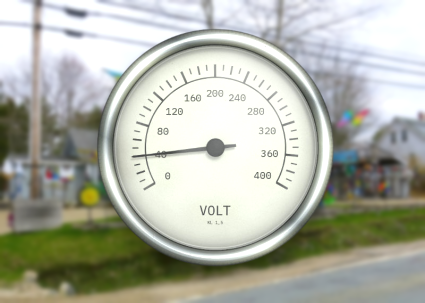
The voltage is 40,V
